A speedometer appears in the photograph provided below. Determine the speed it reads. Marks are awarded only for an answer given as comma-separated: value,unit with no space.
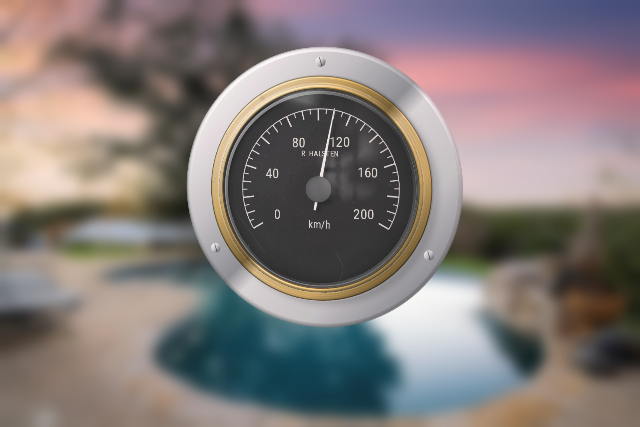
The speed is 110,km/h
